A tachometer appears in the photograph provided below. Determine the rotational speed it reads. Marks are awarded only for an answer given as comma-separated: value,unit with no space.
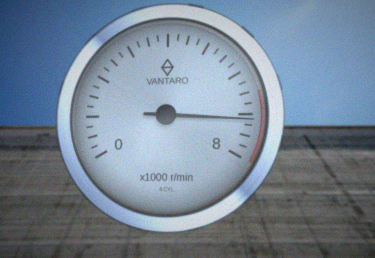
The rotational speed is 7125,rpm
